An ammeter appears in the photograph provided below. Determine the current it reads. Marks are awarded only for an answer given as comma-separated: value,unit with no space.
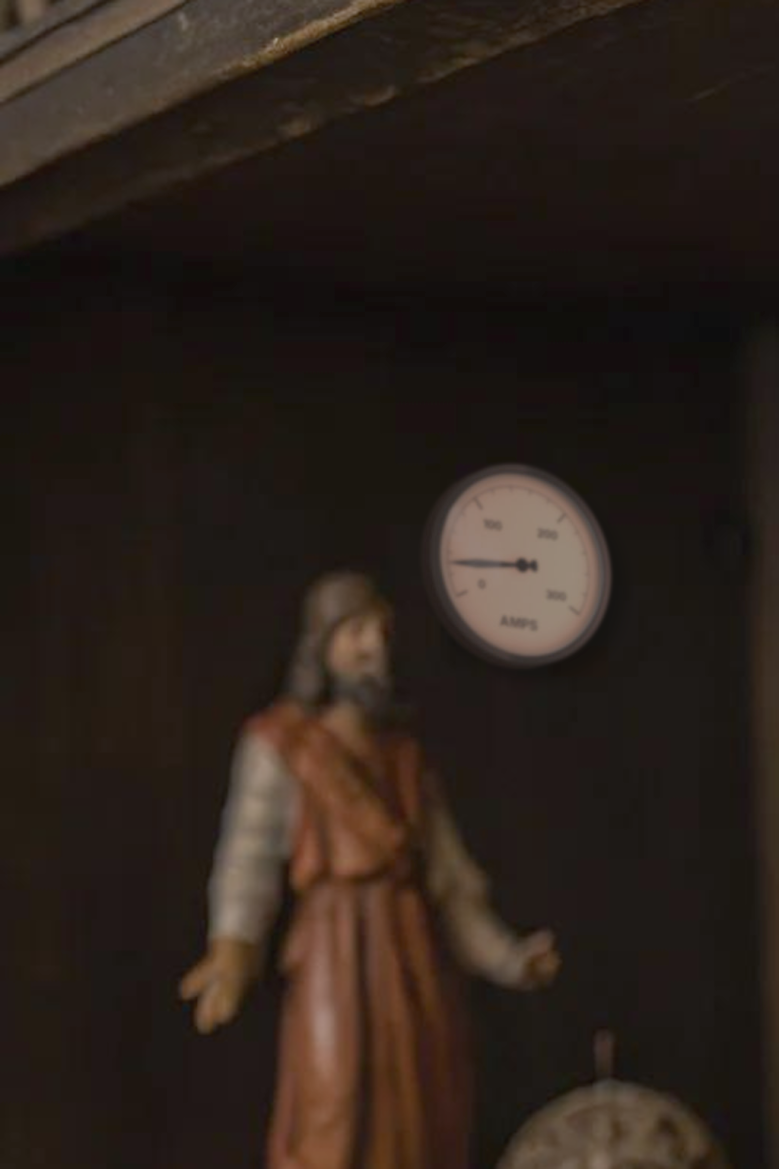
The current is 30,A
